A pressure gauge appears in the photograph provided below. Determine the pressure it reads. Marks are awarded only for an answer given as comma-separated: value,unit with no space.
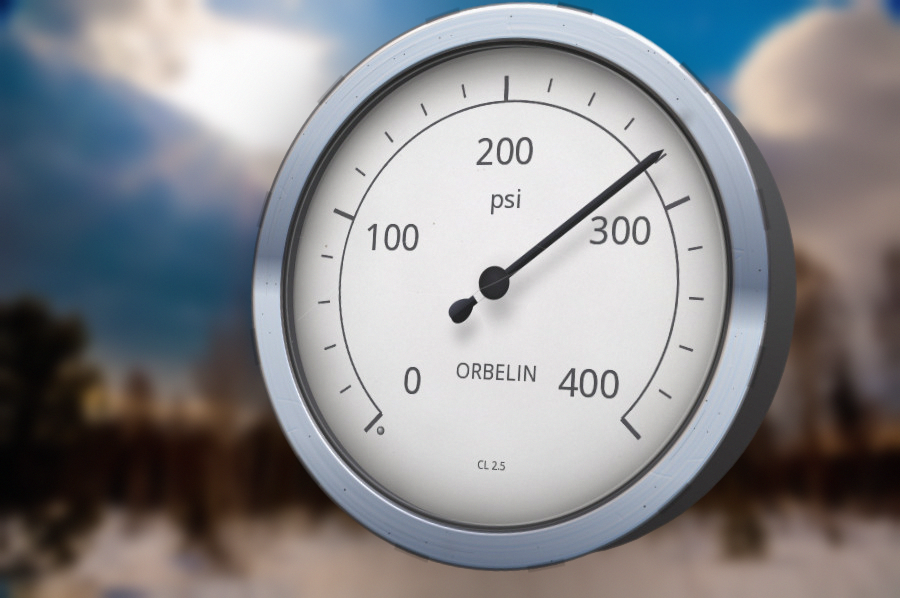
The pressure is 280,psi
